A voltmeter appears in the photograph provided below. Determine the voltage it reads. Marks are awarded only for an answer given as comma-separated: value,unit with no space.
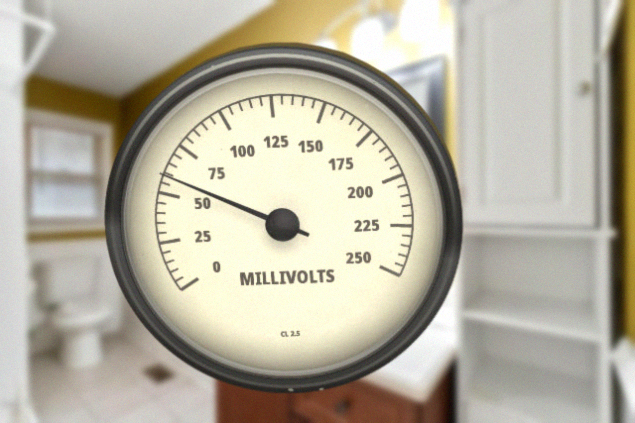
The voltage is 60,mV
